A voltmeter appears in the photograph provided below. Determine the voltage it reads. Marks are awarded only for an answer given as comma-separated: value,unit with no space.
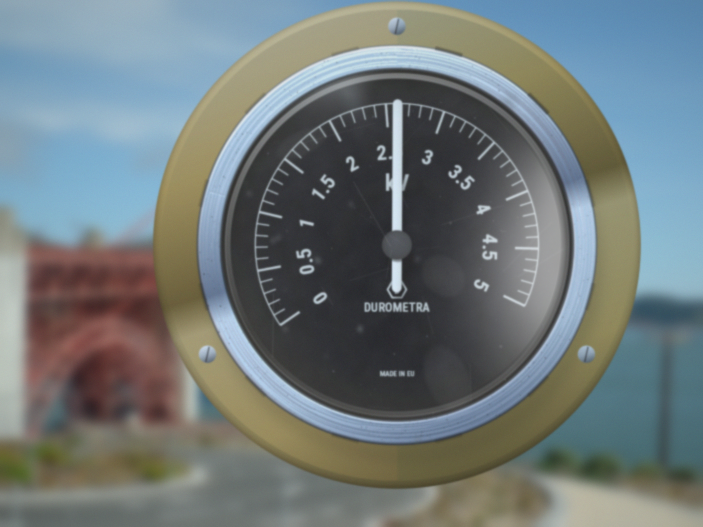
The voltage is 2.6,kV
